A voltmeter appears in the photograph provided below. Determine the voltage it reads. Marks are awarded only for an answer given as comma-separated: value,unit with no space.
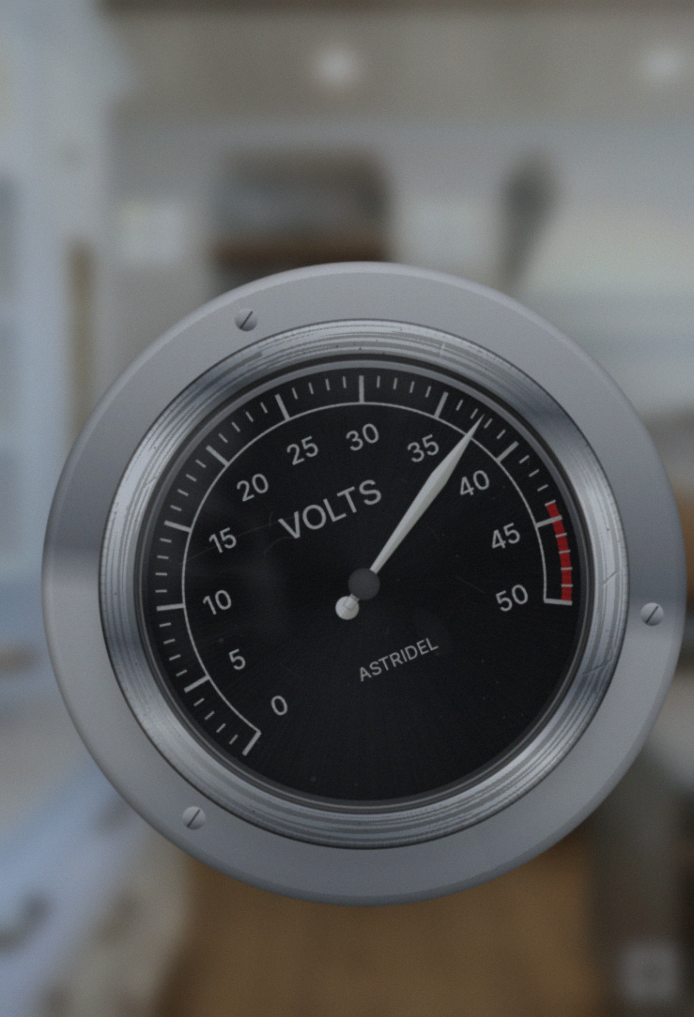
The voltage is 37.5,V
